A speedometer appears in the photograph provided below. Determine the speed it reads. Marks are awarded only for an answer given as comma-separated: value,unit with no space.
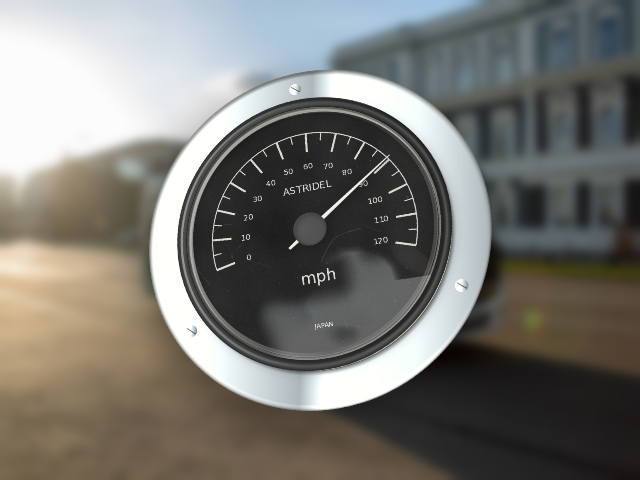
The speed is 90,mph
